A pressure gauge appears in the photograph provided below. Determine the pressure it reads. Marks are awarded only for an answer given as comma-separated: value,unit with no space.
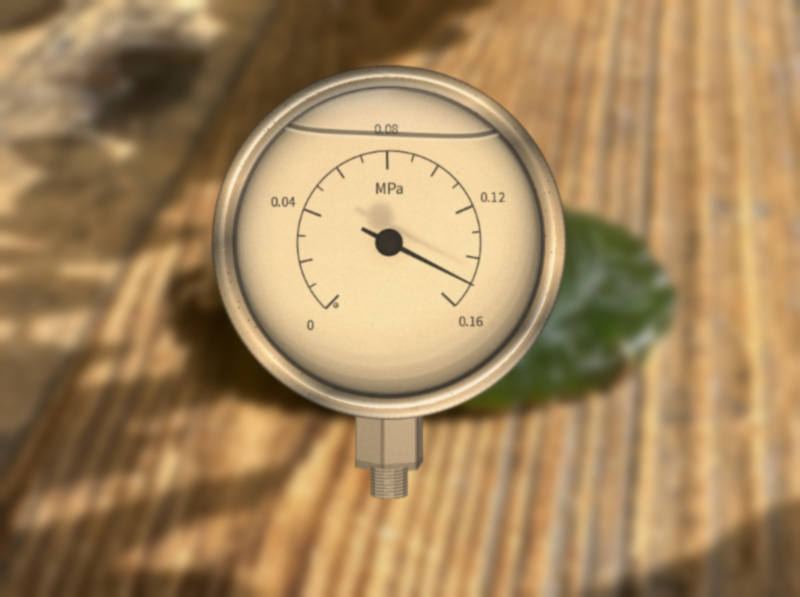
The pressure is 0.15,MPa
